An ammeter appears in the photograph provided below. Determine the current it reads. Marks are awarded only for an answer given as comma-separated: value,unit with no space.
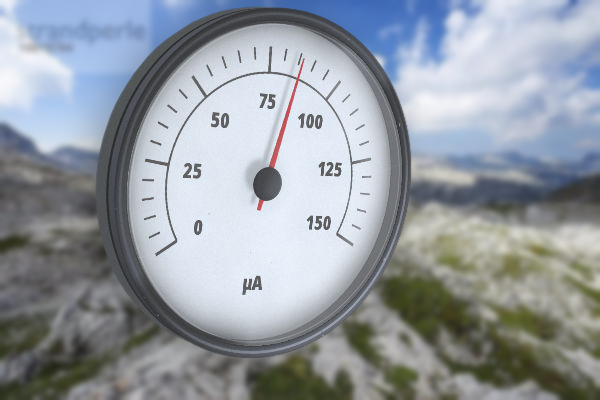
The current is 85,µA
